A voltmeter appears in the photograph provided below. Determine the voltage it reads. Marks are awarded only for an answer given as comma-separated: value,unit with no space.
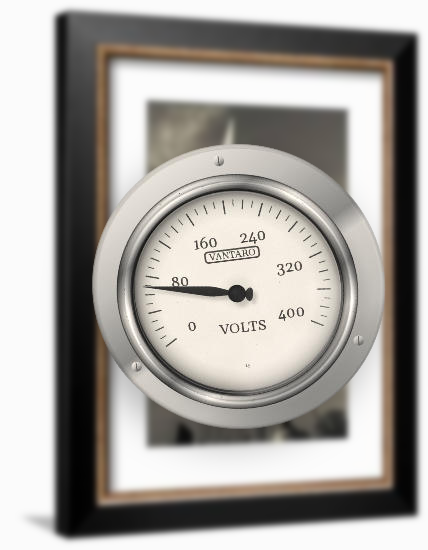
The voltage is 70,V
